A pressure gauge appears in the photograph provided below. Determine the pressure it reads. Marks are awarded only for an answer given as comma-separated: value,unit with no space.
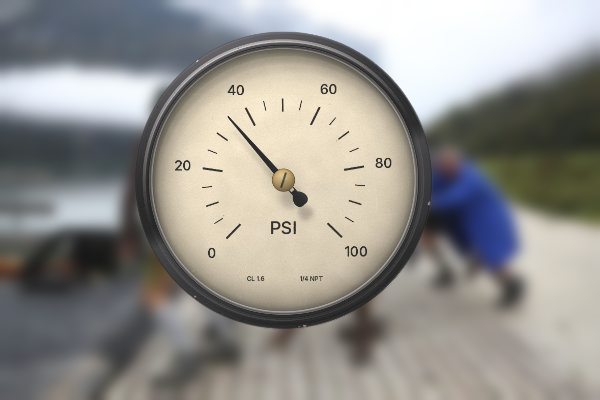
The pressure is 35,psi
